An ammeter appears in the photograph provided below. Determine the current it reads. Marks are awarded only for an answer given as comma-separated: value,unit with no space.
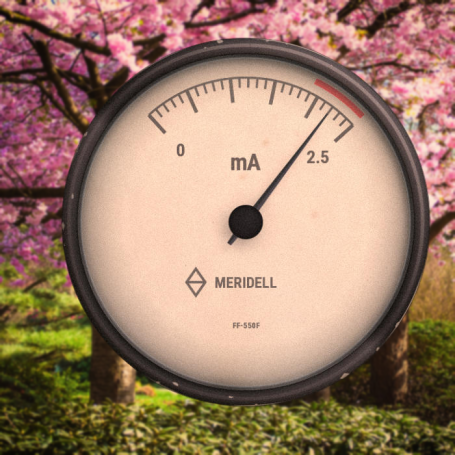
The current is 2.2,mA
